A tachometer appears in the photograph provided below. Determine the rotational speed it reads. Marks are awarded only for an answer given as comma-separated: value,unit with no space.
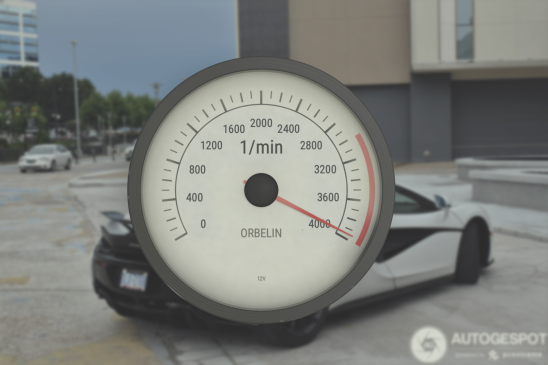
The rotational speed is 3950,rpm
